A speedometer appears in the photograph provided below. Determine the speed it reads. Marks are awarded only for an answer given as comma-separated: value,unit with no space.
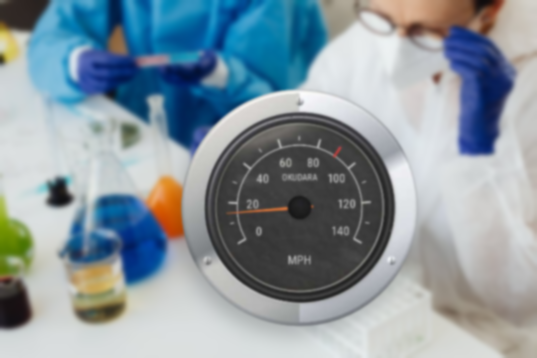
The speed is 15,mph
